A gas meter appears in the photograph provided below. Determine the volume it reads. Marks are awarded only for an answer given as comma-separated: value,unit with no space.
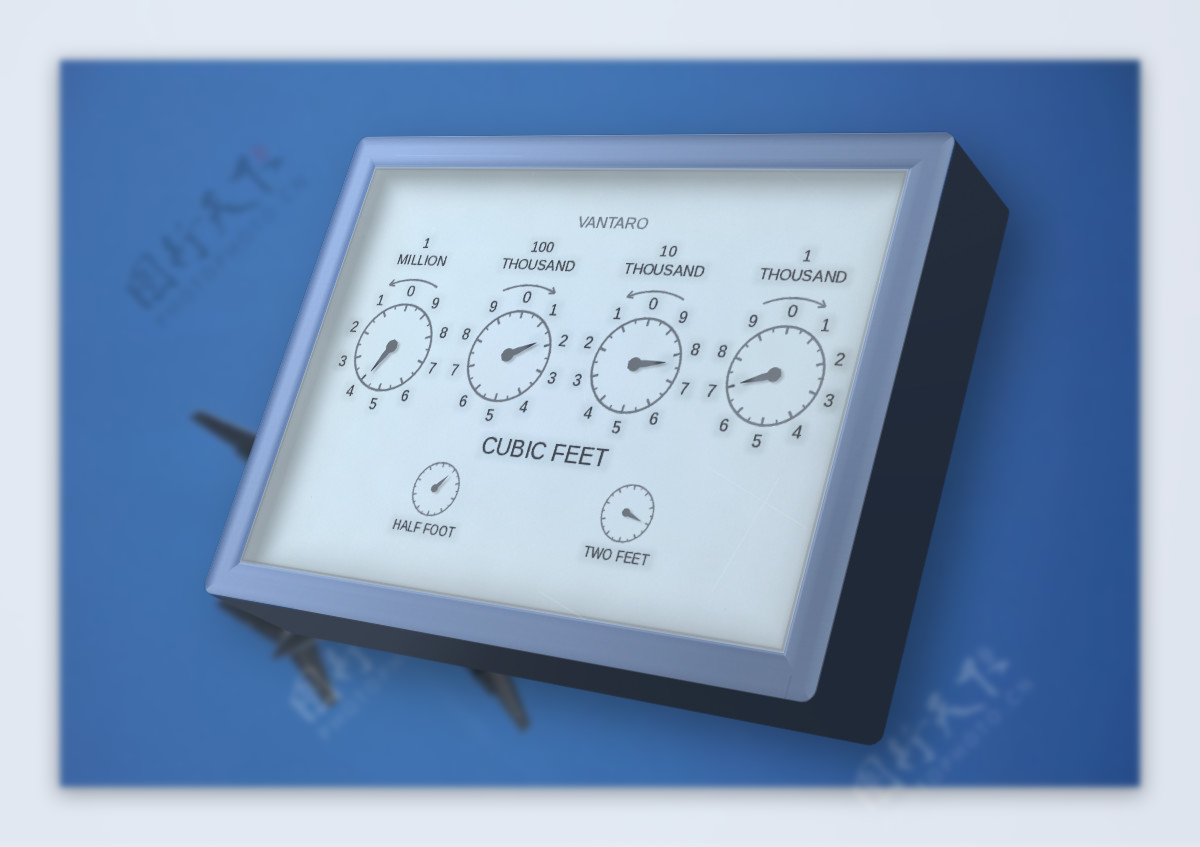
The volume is 417700,ft³
